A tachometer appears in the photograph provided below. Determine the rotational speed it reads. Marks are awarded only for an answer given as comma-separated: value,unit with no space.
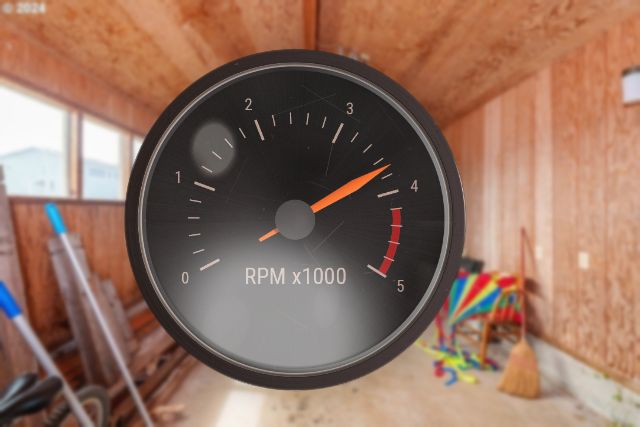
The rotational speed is 3700,rpm
